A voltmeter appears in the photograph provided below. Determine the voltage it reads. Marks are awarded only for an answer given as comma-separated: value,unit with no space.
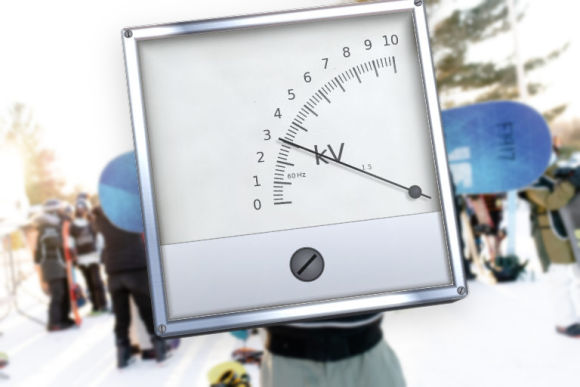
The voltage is 3,kV
